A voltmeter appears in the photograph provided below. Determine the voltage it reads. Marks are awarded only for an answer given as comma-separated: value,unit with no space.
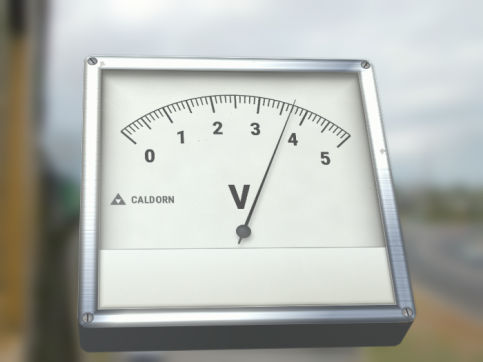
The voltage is 3.7,V
